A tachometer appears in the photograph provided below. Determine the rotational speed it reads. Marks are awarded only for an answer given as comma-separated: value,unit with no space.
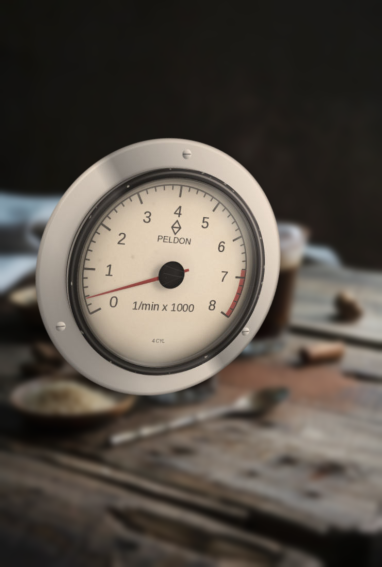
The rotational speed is 400,rpm
